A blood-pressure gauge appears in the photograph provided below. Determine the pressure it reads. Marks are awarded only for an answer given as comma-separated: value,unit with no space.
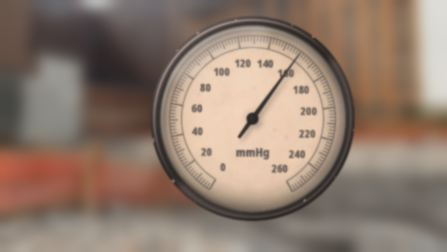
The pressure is 160,mmHg
